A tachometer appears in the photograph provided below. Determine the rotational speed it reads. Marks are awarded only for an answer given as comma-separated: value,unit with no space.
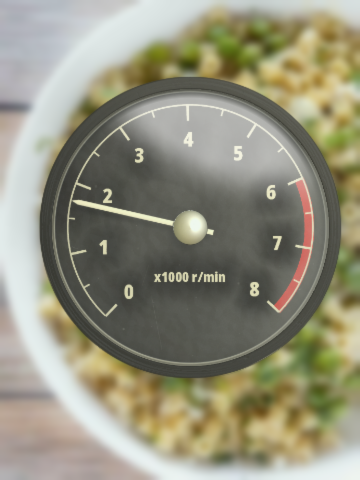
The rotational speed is 1750,rpm
